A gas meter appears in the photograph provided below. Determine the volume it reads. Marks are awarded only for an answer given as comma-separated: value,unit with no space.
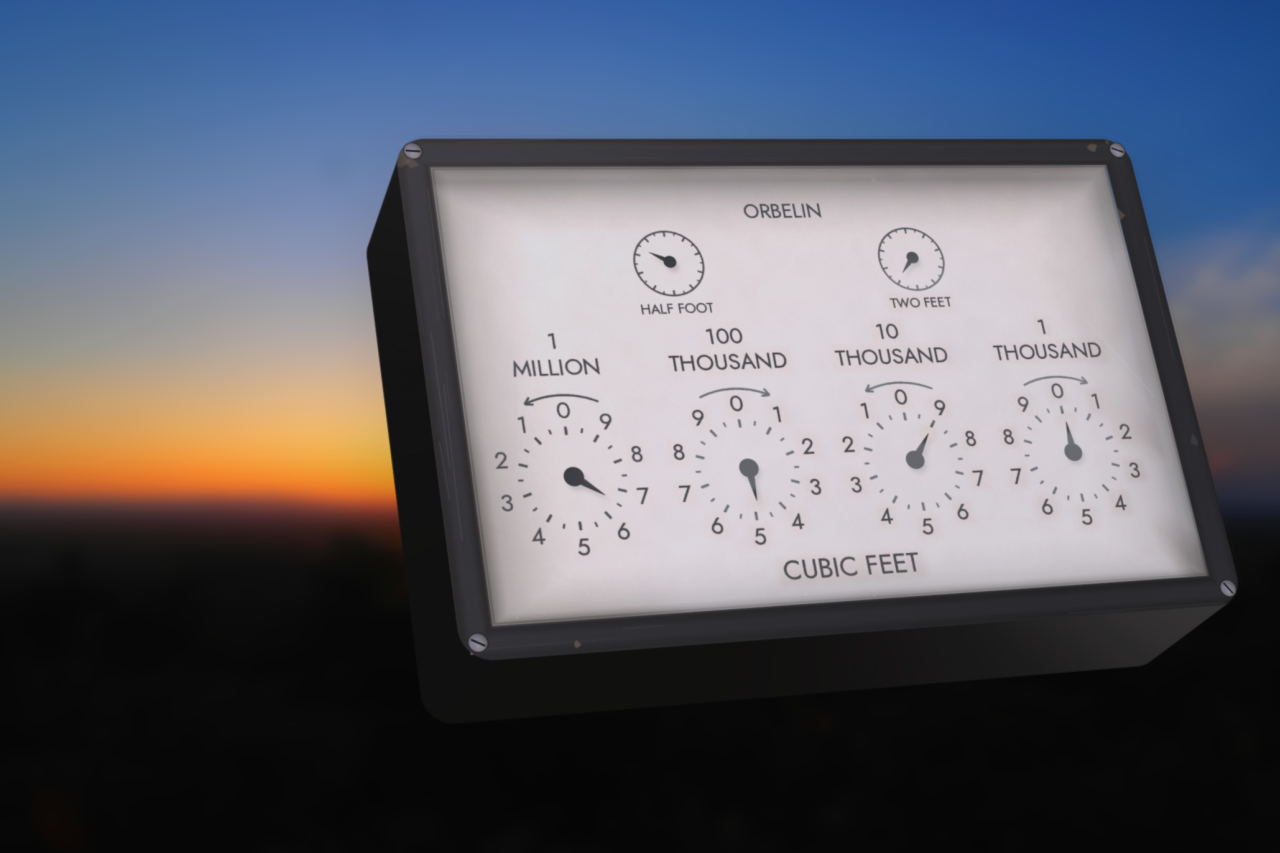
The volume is 649000,ft³
